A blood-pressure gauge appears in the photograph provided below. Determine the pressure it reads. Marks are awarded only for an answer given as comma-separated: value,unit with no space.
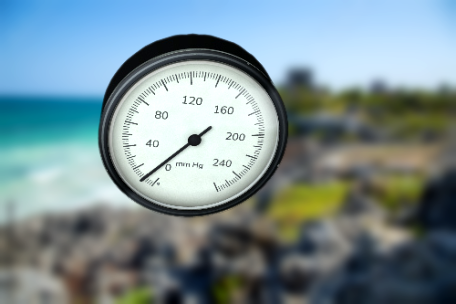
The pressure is 10,mmHg
